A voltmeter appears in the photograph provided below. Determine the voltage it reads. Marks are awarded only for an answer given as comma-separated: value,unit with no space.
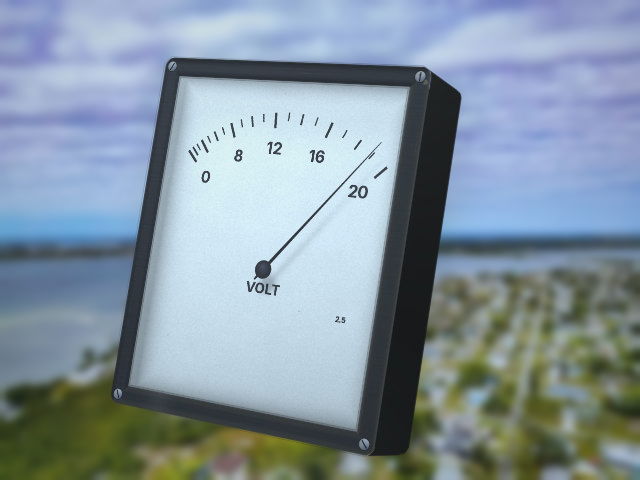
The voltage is 19,V
